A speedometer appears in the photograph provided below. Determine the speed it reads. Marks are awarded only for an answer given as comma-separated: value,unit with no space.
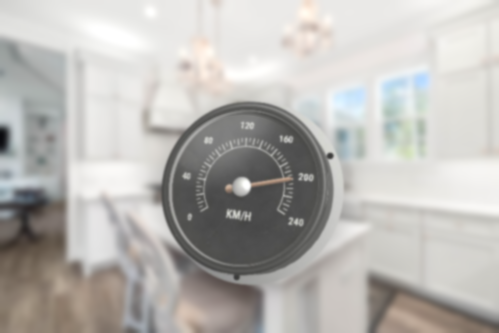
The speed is 200,km/h
